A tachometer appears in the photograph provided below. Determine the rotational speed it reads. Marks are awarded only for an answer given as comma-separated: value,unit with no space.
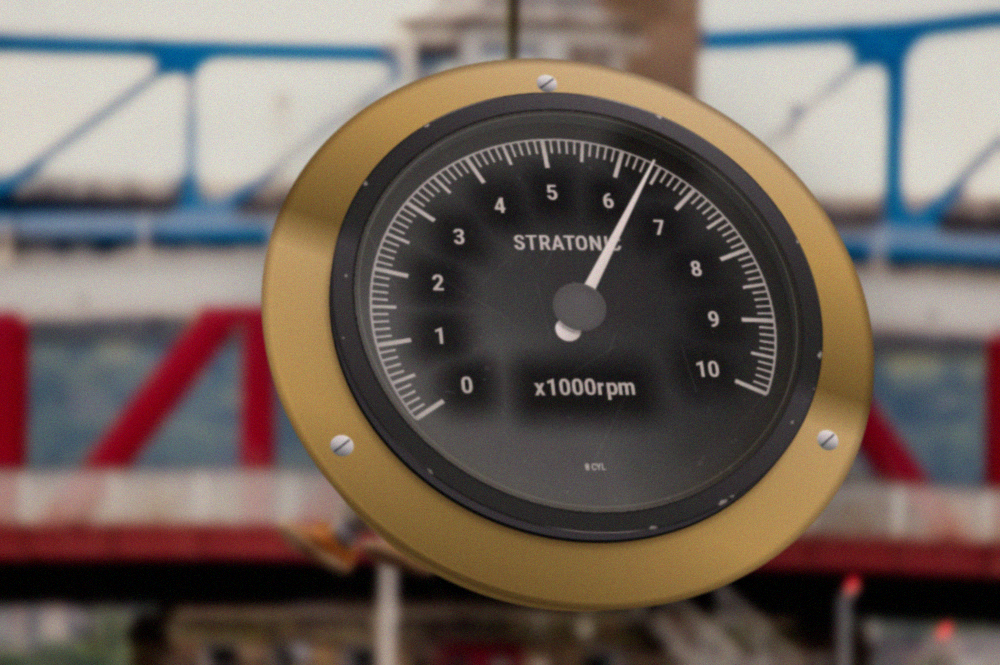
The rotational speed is 6400,rpm
